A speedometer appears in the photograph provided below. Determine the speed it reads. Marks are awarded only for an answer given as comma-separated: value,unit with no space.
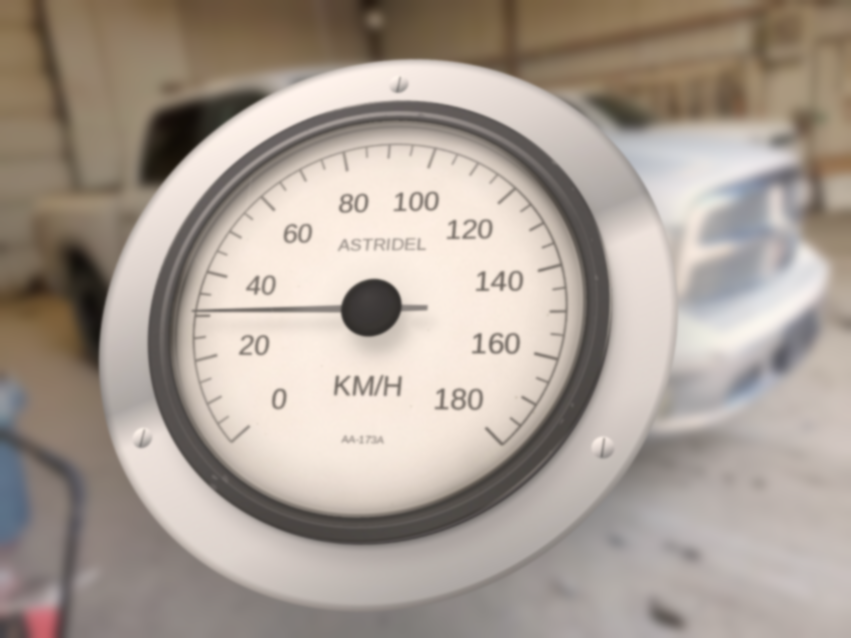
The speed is 30,km/h
